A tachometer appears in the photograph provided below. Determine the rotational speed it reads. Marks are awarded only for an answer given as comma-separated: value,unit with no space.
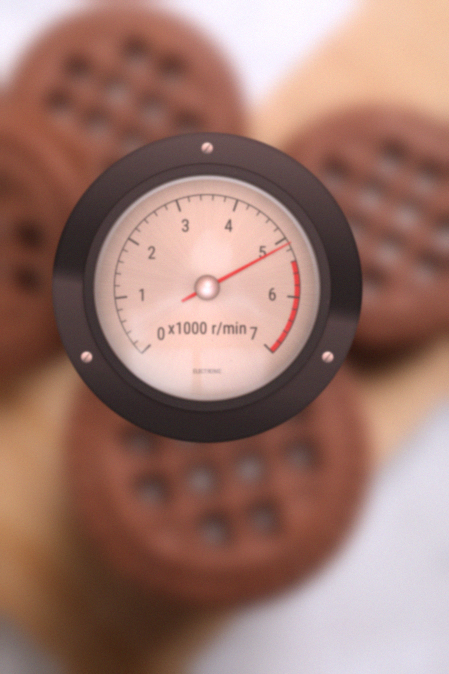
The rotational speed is 5100,rpm
